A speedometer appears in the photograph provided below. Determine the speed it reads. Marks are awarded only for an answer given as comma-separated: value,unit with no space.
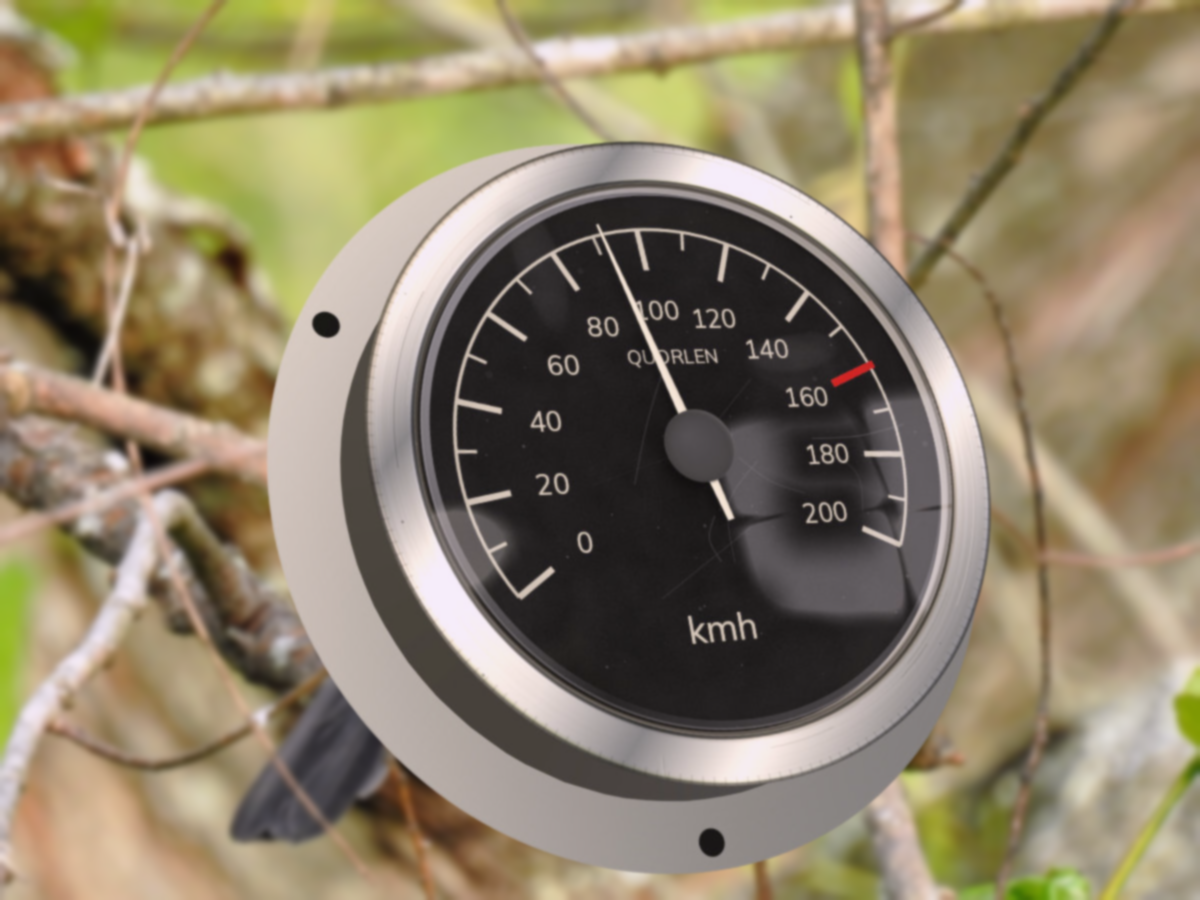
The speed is 90,km/h
